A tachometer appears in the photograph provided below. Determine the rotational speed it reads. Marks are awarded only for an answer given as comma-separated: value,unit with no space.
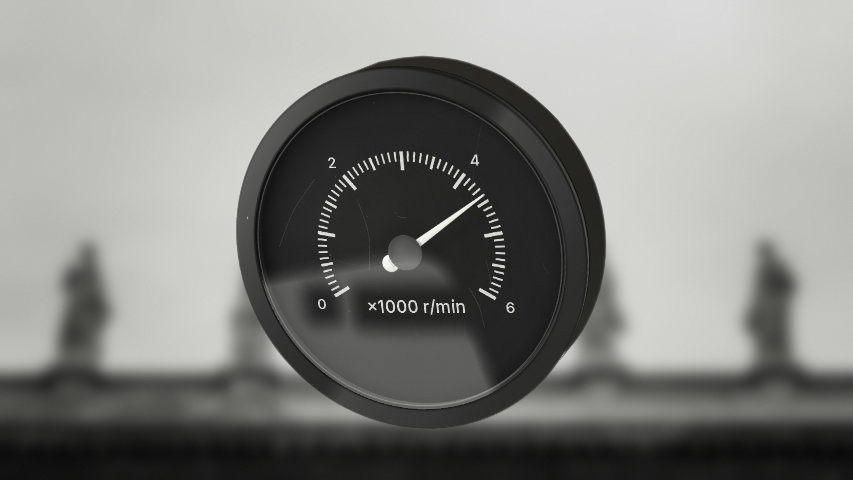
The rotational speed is 4400,rpm
